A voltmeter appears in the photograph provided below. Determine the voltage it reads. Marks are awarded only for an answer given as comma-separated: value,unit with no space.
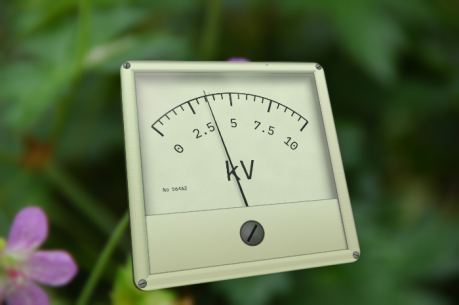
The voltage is 3.5,kV
